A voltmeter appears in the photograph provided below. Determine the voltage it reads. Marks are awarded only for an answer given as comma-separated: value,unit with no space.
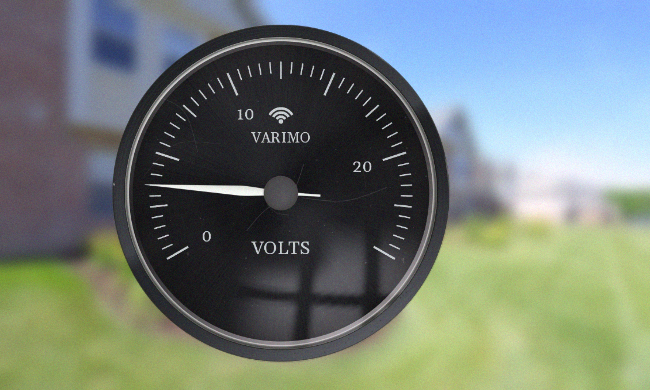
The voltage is 3.5,V
